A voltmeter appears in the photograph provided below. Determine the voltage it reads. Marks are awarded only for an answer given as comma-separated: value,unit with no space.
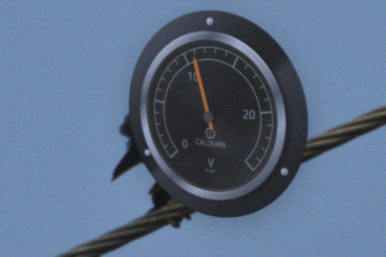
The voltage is 11,V
